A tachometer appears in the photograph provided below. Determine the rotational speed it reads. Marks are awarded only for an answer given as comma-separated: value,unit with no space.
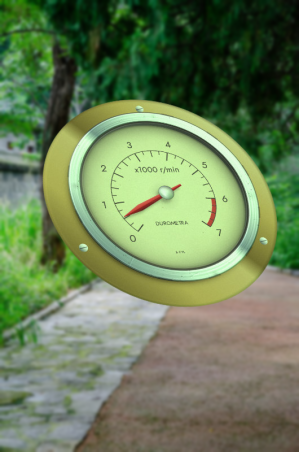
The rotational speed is 500,rpm
